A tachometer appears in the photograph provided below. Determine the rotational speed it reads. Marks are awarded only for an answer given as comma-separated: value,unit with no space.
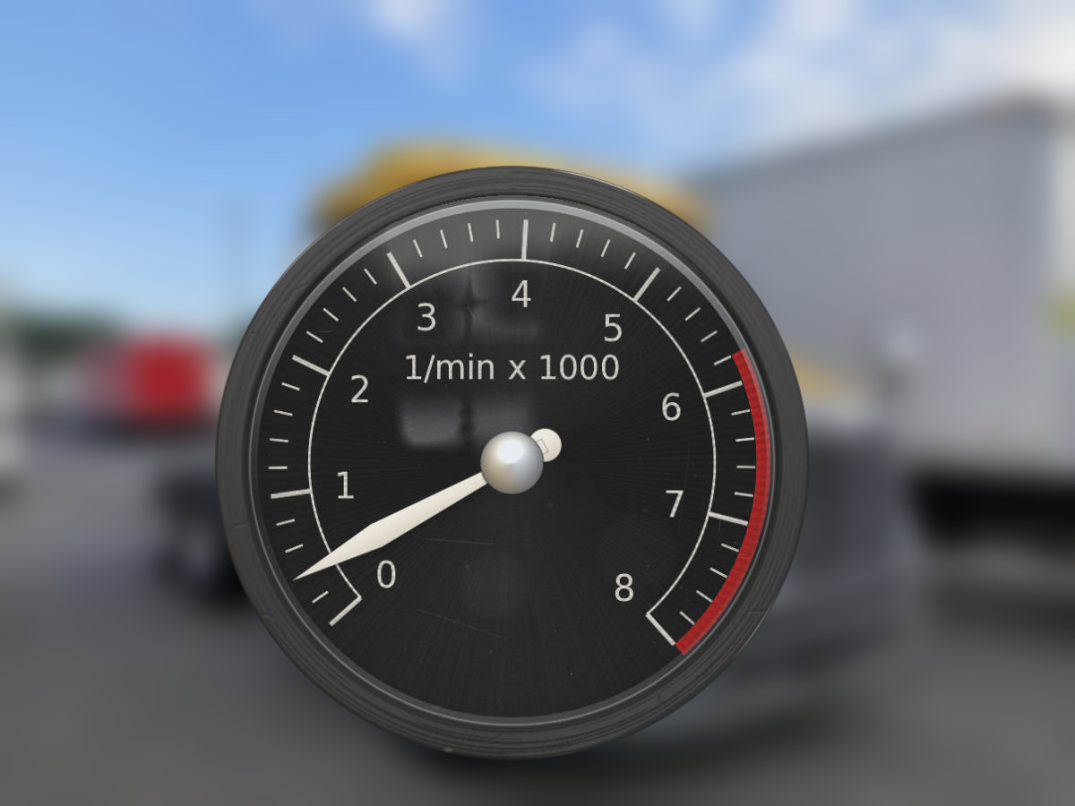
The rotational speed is 400,rpm
